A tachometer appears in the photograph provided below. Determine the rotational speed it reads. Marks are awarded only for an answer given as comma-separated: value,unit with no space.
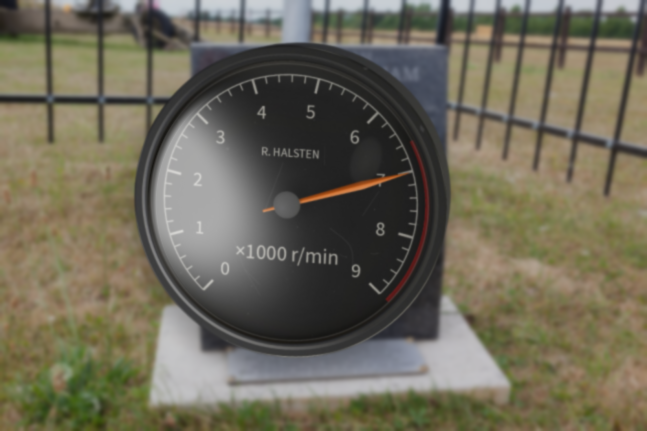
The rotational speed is 7000,rpm
